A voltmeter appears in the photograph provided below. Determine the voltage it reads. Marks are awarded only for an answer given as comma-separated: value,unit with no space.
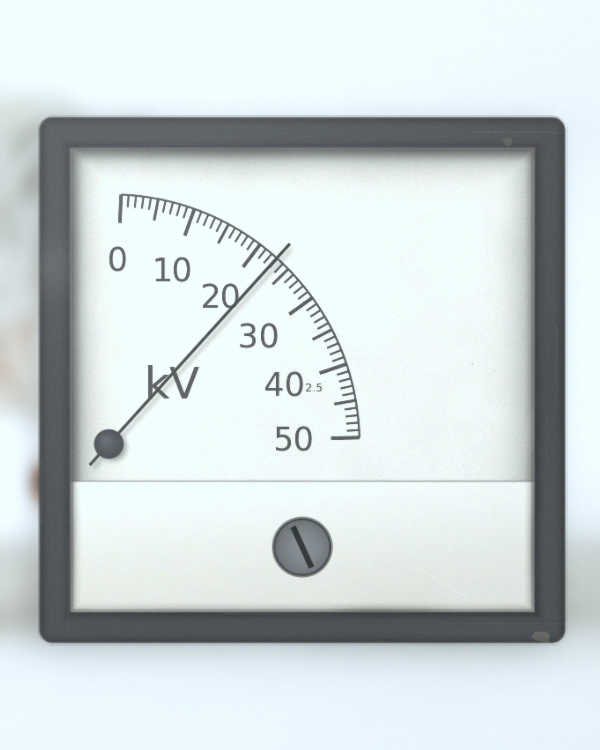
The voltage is 23,kV
